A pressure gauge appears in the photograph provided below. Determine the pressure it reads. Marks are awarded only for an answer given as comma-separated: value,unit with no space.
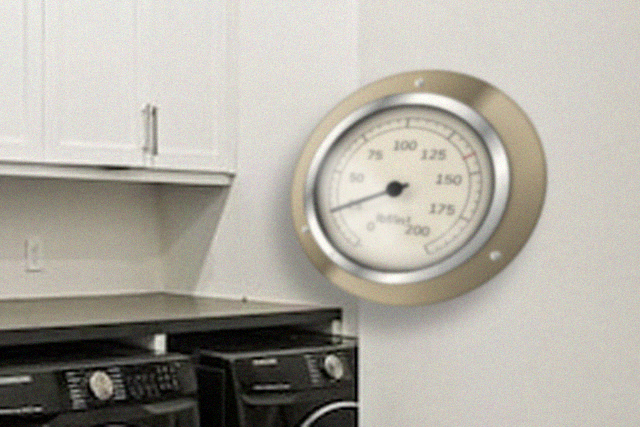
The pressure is 25,psi
